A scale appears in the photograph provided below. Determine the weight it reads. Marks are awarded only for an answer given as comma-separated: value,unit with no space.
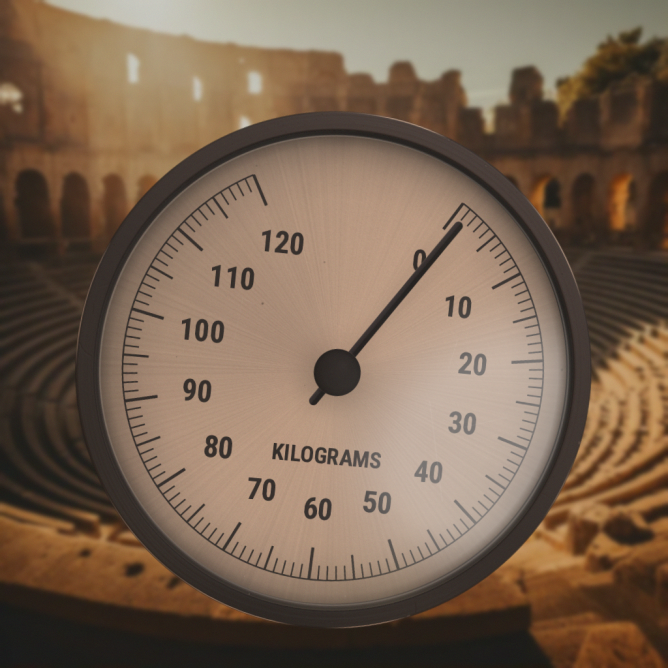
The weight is 1,kg
